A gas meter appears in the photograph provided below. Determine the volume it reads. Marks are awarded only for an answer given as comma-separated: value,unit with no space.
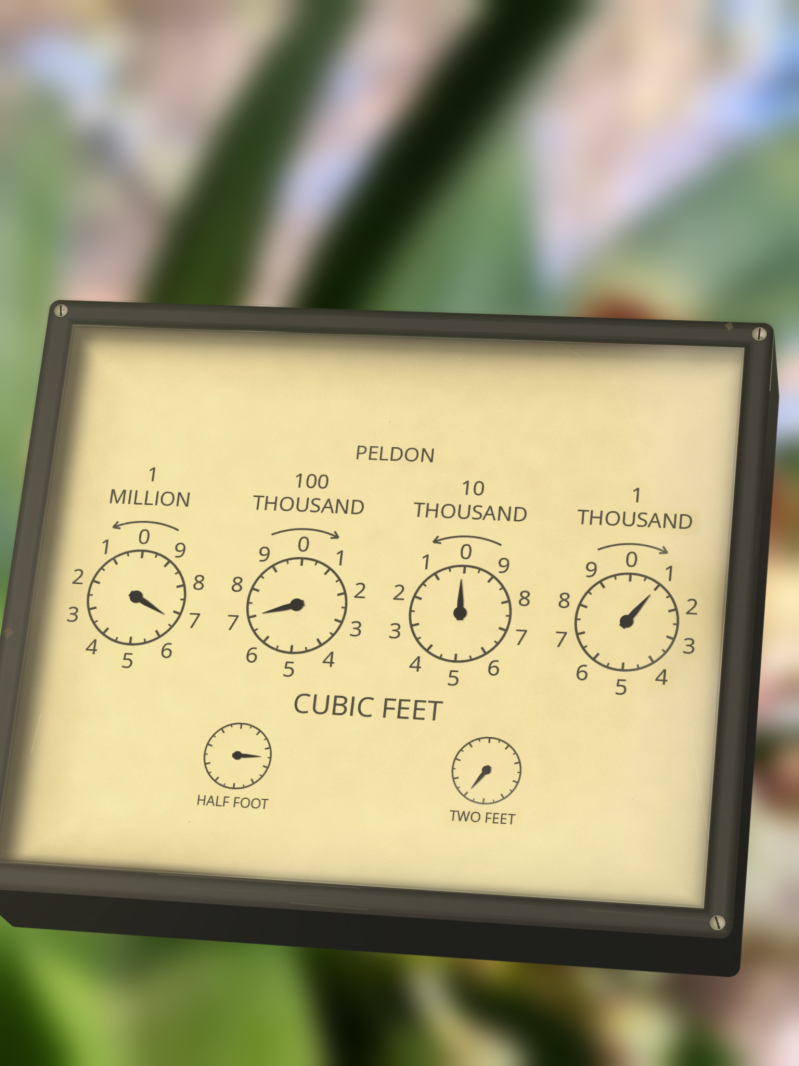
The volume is 670100,ft³
